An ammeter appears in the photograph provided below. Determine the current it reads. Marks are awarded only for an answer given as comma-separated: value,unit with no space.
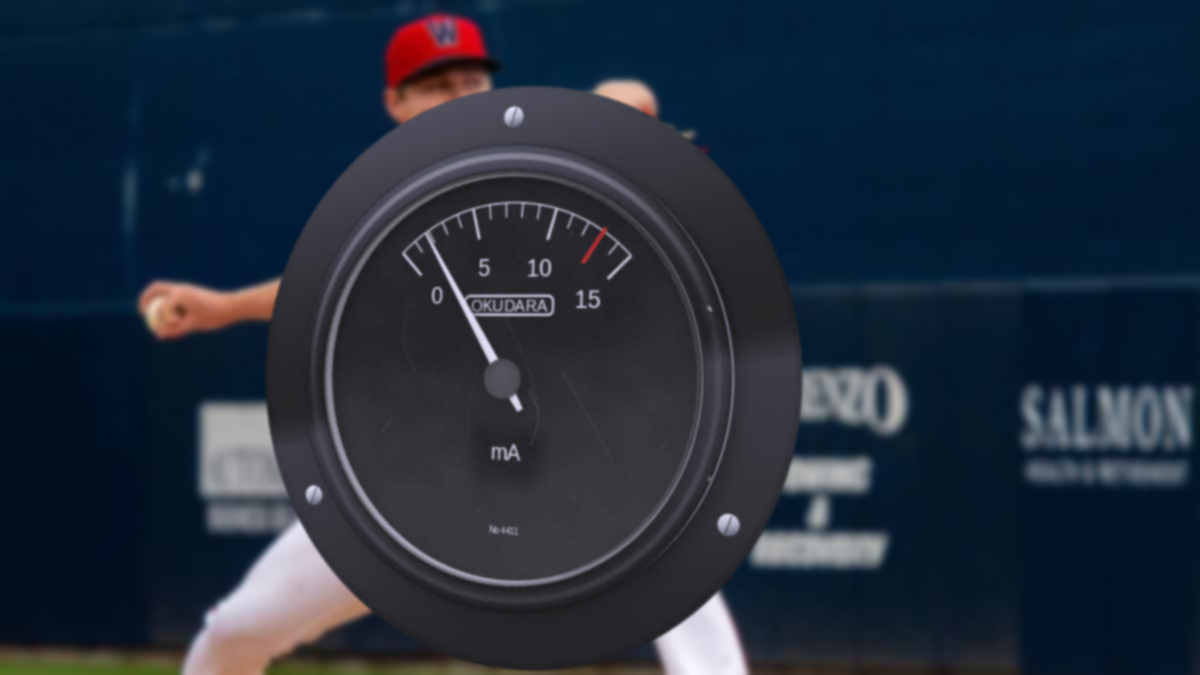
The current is 2,mA
